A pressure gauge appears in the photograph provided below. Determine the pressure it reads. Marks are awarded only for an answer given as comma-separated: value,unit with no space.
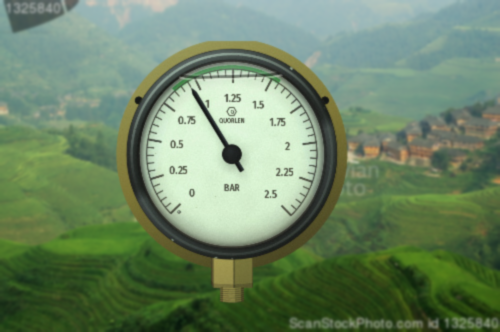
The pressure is 0.95,bar
